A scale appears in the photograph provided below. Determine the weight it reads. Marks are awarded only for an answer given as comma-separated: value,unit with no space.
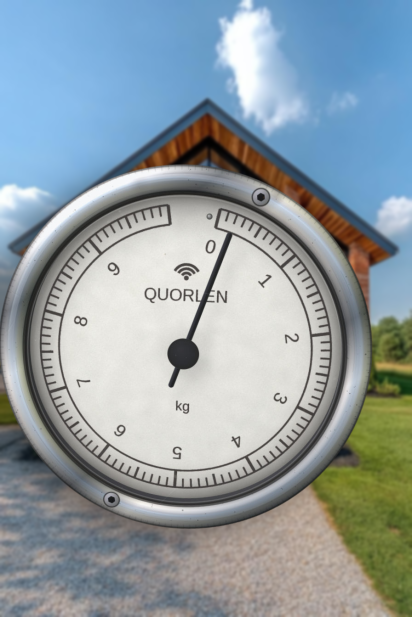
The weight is 0.2,kg
